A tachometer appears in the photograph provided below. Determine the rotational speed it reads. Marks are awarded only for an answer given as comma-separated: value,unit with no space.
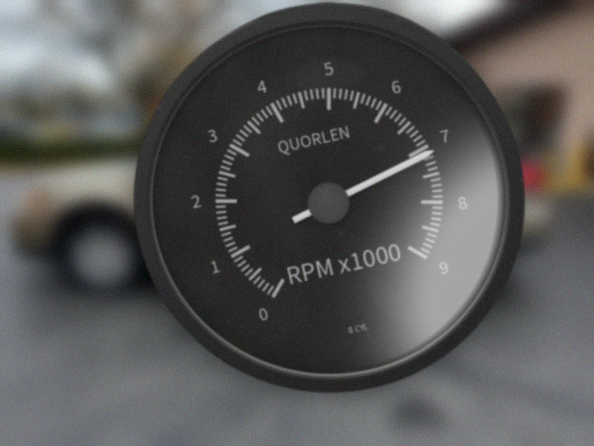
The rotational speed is 7100,rpm
